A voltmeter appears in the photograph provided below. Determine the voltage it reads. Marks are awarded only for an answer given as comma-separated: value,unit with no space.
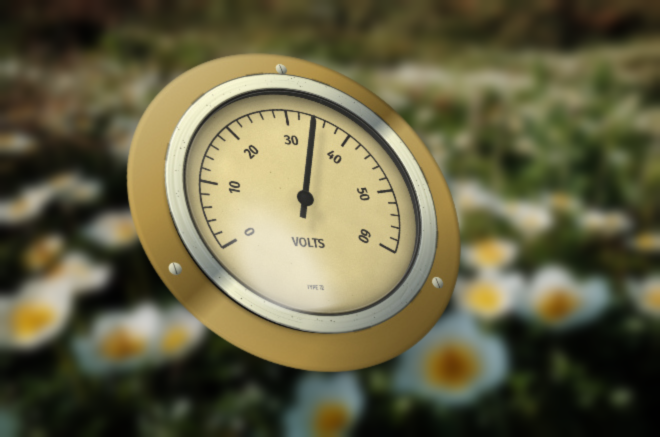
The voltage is 34,V
